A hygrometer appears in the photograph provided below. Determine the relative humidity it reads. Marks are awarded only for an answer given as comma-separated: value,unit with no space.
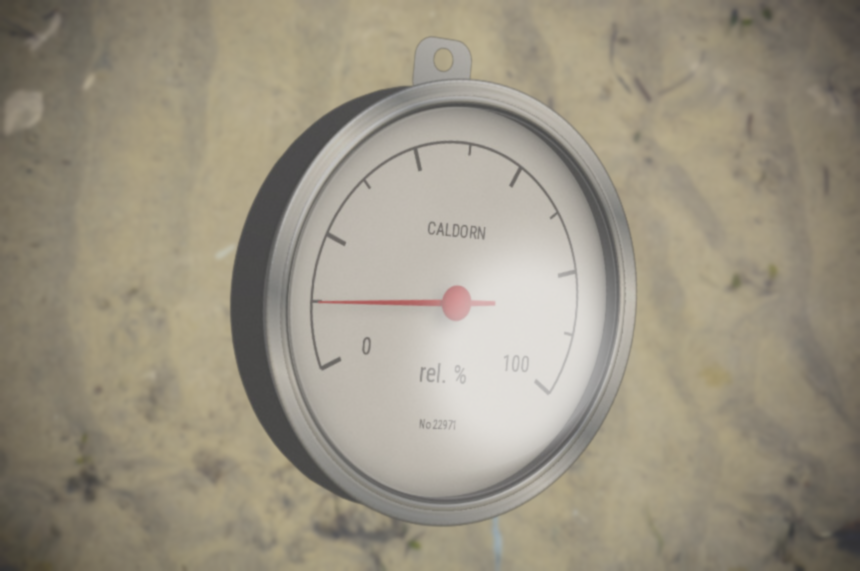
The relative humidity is 10,%
